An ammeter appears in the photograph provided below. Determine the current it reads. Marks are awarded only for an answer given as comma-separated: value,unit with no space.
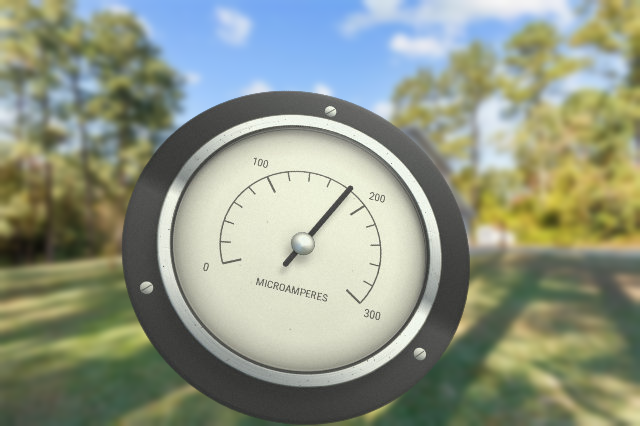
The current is 180,µA
